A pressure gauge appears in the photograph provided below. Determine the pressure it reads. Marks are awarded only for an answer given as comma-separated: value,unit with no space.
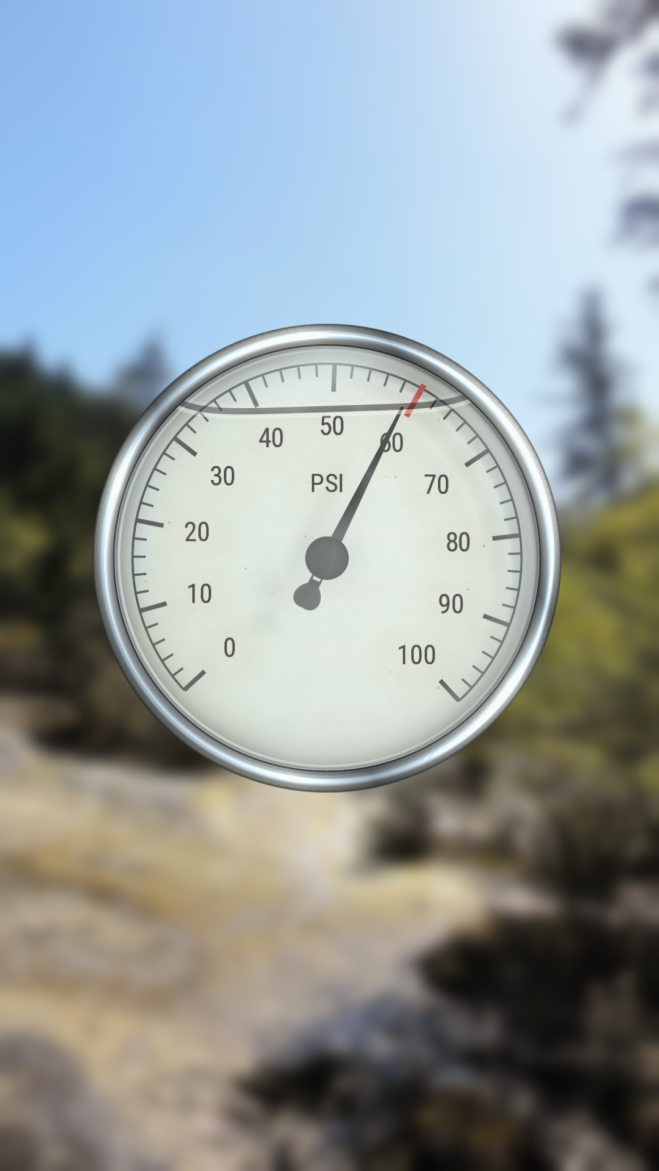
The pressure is 59,psi
